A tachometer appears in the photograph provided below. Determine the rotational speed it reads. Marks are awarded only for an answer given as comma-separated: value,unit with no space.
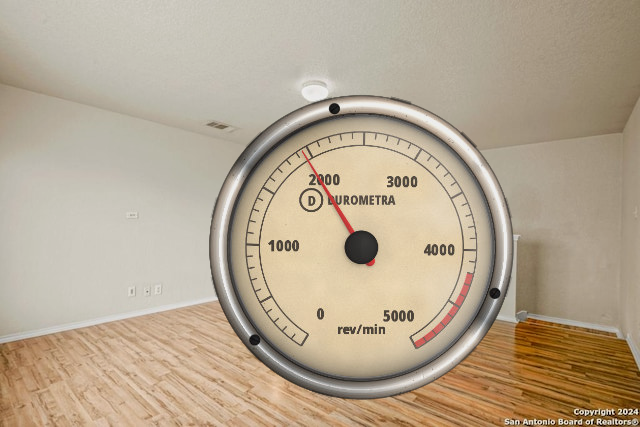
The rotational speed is 1950,rpm
